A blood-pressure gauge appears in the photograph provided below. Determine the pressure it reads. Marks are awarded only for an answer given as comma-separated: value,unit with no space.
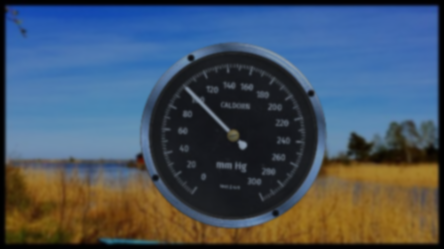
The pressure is 100,mmHg
